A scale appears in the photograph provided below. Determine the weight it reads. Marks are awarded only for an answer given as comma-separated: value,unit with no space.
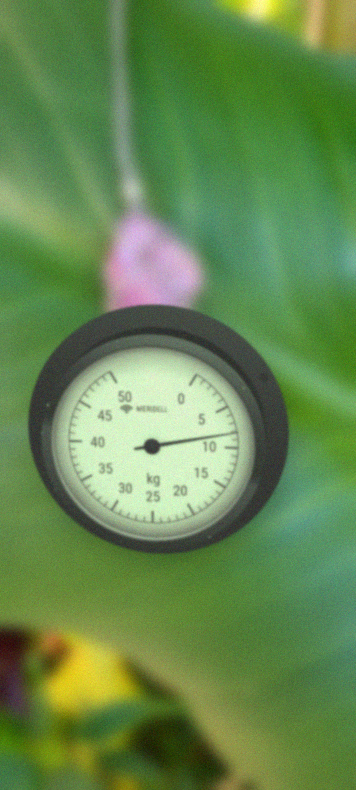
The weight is 8,kg
